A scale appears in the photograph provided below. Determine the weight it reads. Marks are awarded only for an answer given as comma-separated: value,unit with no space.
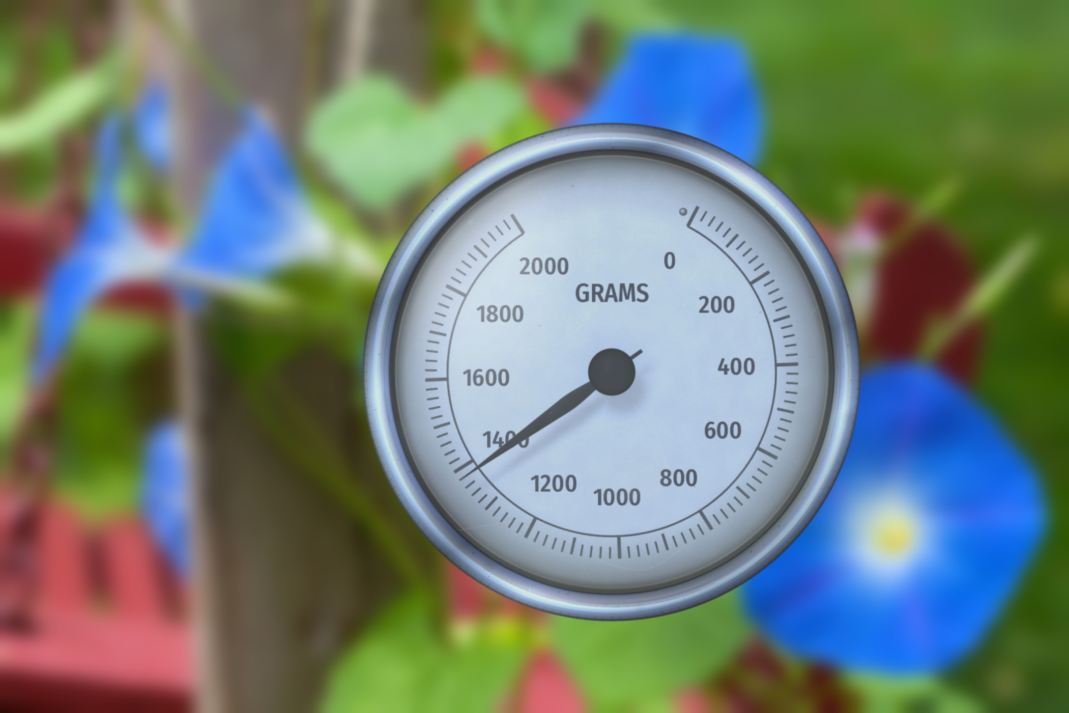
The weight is 1380,g
